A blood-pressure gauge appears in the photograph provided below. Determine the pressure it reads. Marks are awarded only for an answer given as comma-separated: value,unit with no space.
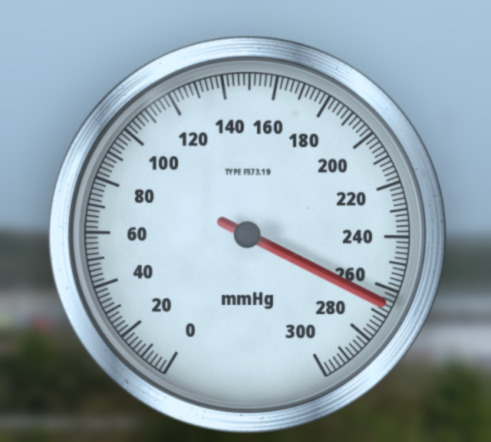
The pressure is 266,mmHg
